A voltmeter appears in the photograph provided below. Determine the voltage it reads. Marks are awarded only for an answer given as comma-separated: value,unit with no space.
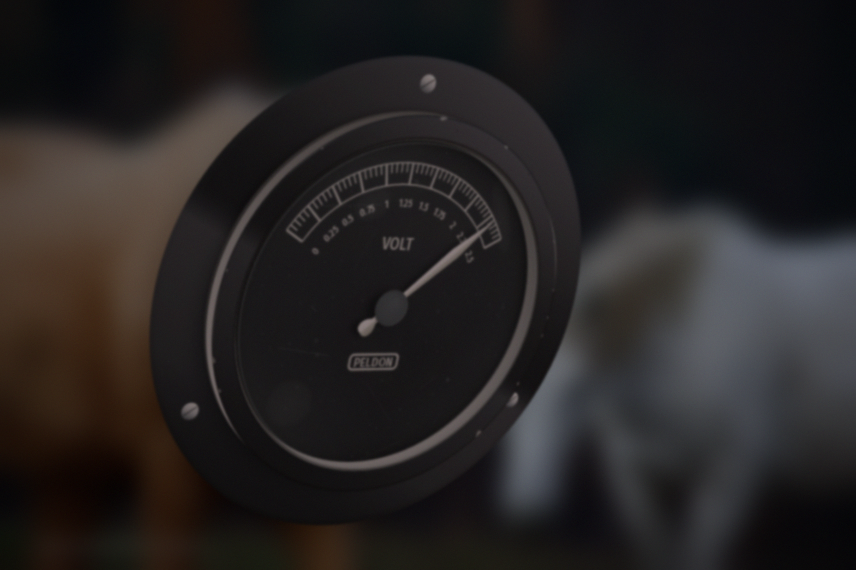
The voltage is 2.25,V
